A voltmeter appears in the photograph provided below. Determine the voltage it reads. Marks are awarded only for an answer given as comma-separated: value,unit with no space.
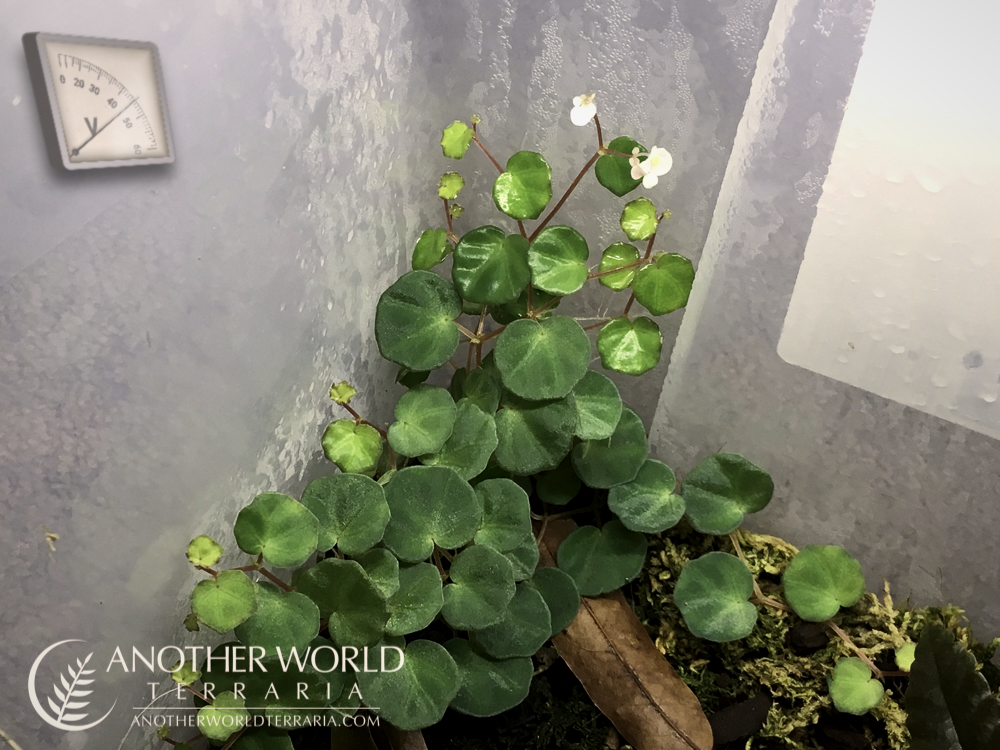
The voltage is 45,V
